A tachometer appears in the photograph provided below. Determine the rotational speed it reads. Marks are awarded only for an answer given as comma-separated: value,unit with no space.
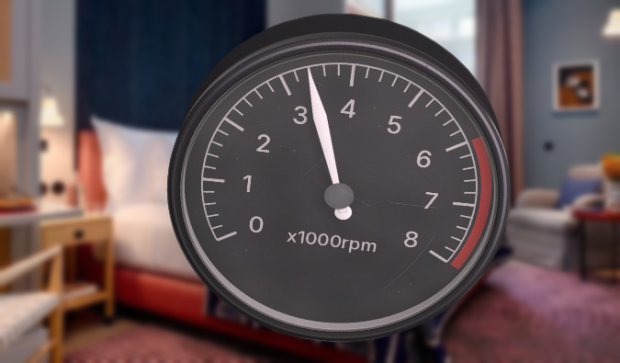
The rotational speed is 3400,rpm
